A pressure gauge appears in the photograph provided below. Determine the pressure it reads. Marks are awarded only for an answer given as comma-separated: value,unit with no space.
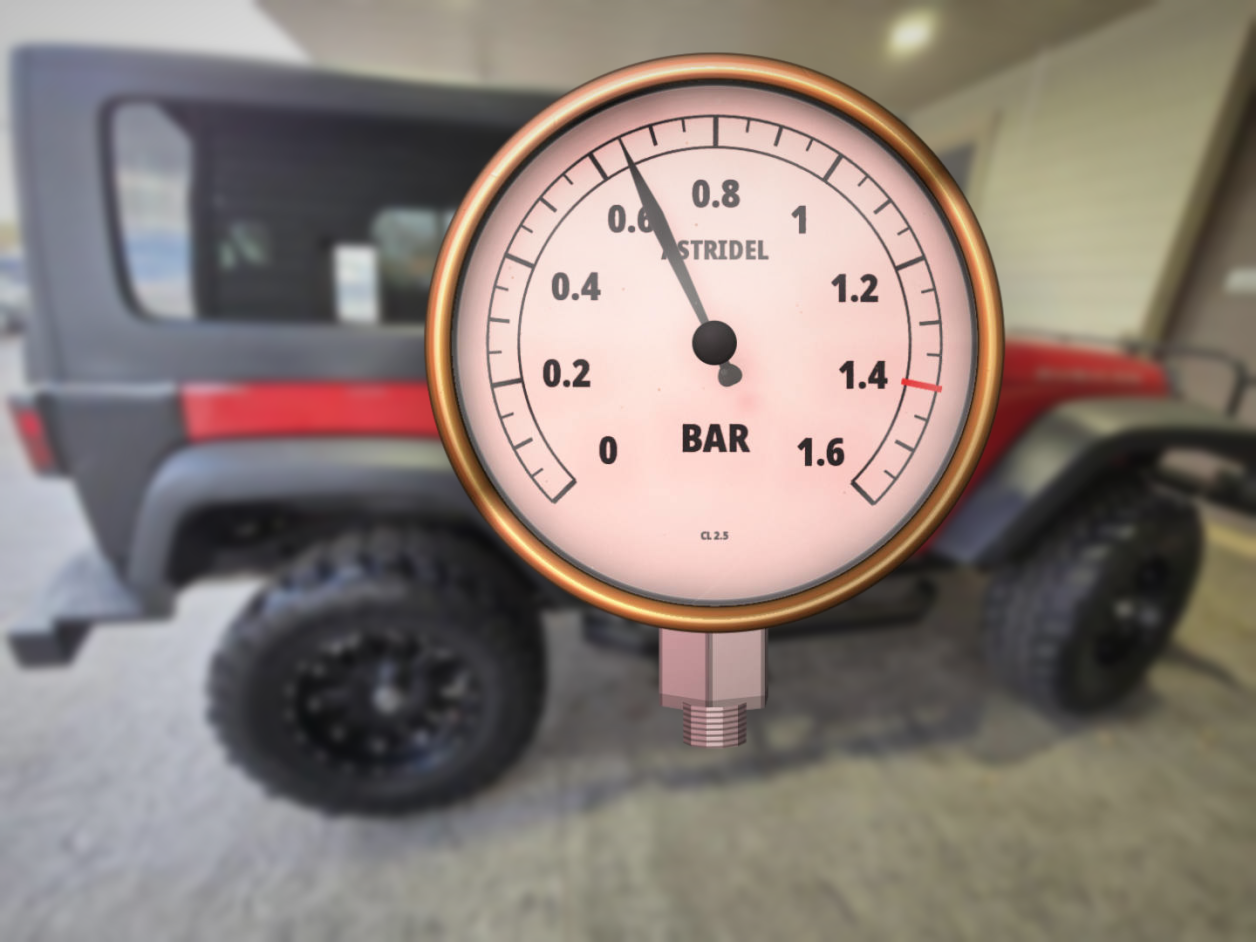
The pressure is 0.65,bar
